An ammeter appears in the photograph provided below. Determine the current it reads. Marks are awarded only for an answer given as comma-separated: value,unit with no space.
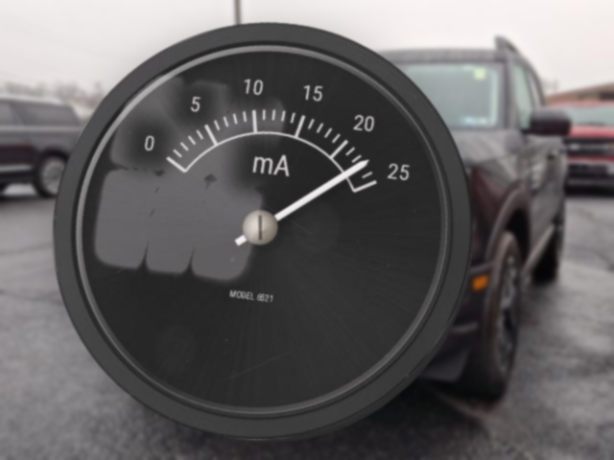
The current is 23,mA
